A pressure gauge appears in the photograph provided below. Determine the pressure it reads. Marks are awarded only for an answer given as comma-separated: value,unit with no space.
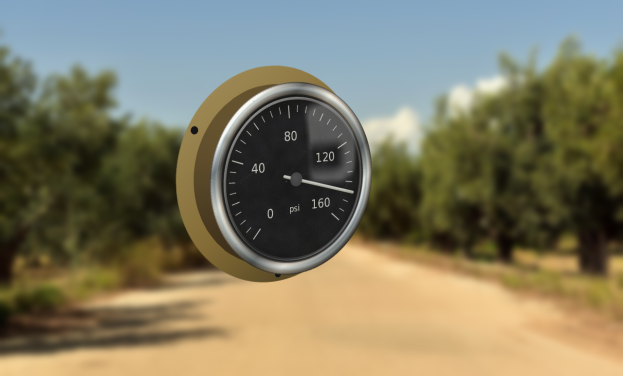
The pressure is 145,psi
